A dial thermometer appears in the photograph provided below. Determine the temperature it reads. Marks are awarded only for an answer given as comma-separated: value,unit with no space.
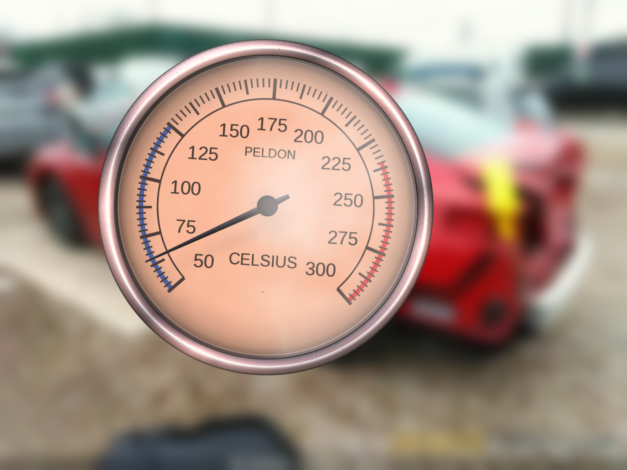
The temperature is 65,°C
